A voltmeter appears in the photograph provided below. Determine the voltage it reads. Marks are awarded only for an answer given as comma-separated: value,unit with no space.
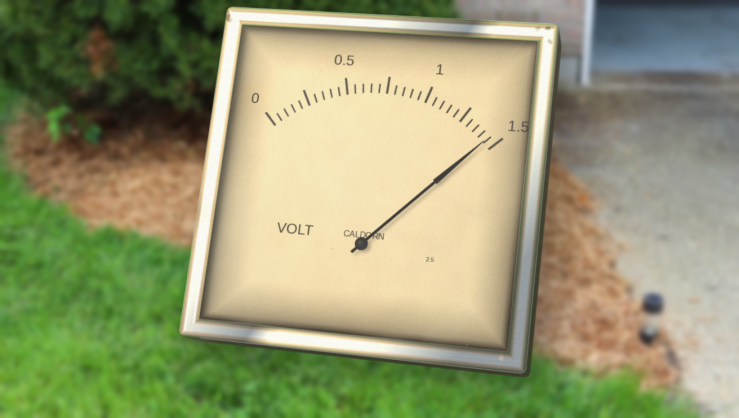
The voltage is 1.45,V
